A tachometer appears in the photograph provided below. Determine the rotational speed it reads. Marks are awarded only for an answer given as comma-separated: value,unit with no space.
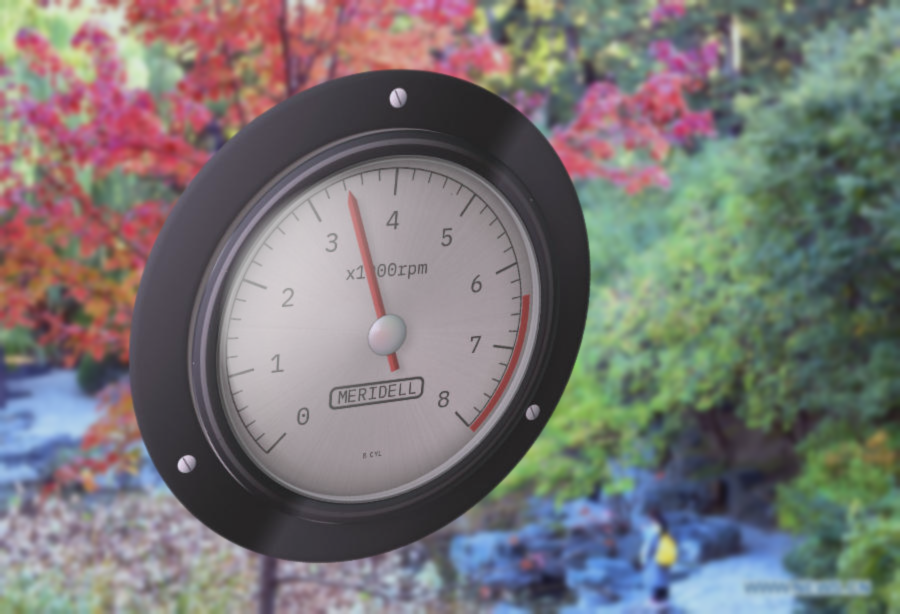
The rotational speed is 3400,rpm
